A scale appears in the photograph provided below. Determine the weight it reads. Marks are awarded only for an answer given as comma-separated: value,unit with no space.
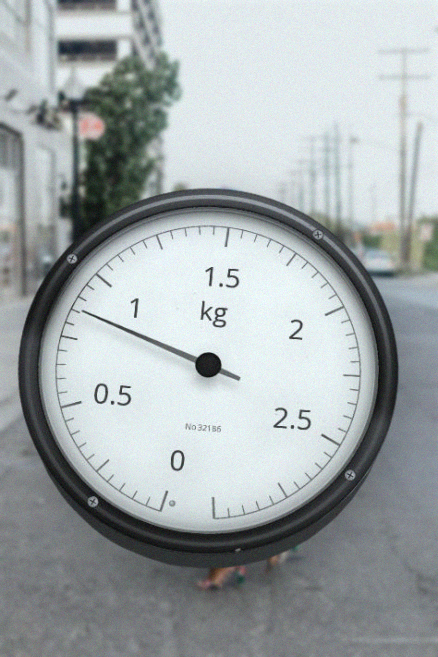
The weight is 0.85,kg
